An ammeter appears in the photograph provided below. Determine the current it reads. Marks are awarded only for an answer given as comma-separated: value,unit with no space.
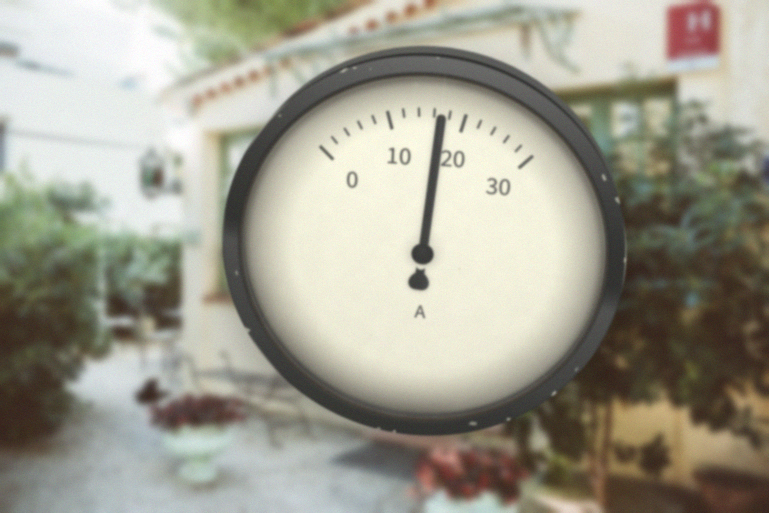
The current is 17,A
